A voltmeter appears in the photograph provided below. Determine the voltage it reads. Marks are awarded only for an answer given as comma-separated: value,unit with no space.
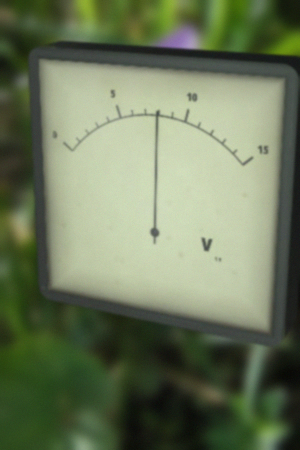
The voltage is 8,V
